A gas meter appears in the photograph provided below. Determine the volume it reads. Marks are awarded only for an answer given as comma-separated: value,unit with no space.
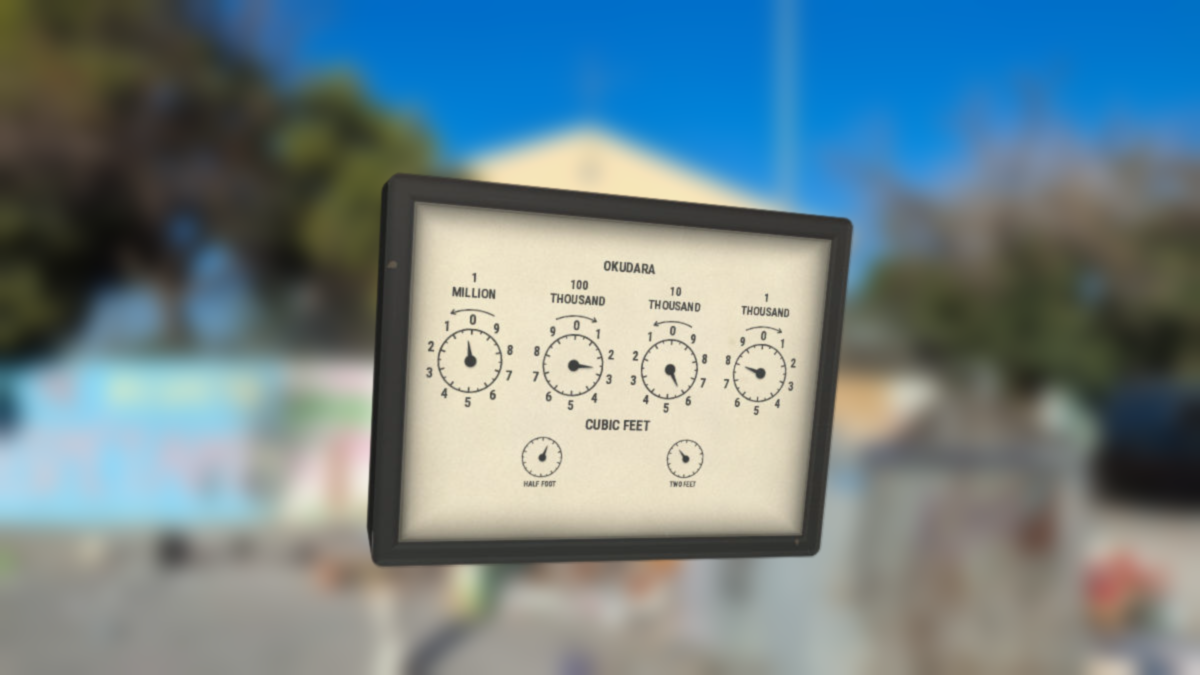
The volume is 25800,ft³
